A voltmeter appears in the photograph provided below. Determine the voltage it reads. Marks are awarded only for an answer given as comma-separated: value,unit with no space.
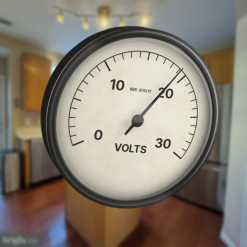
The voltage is 19,V
